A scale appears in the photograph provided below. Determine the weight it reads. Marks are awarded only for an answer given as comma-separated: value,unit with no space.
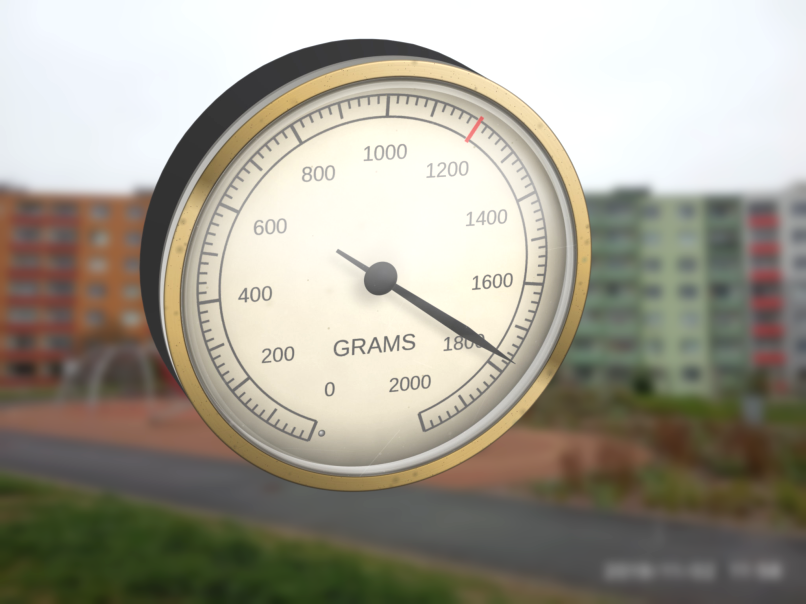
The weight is 1770,g
